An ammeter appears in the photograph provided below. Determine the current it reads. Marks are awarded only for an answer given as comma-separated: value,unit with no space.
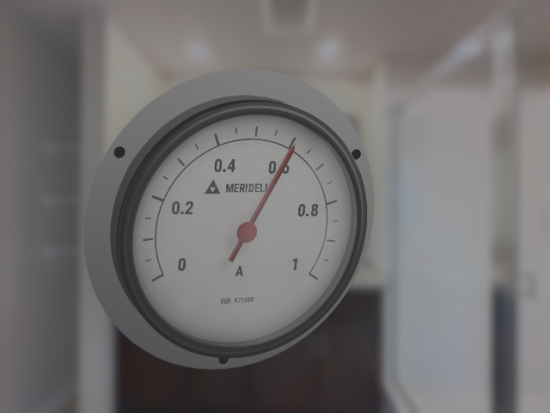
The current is 0.6,A
